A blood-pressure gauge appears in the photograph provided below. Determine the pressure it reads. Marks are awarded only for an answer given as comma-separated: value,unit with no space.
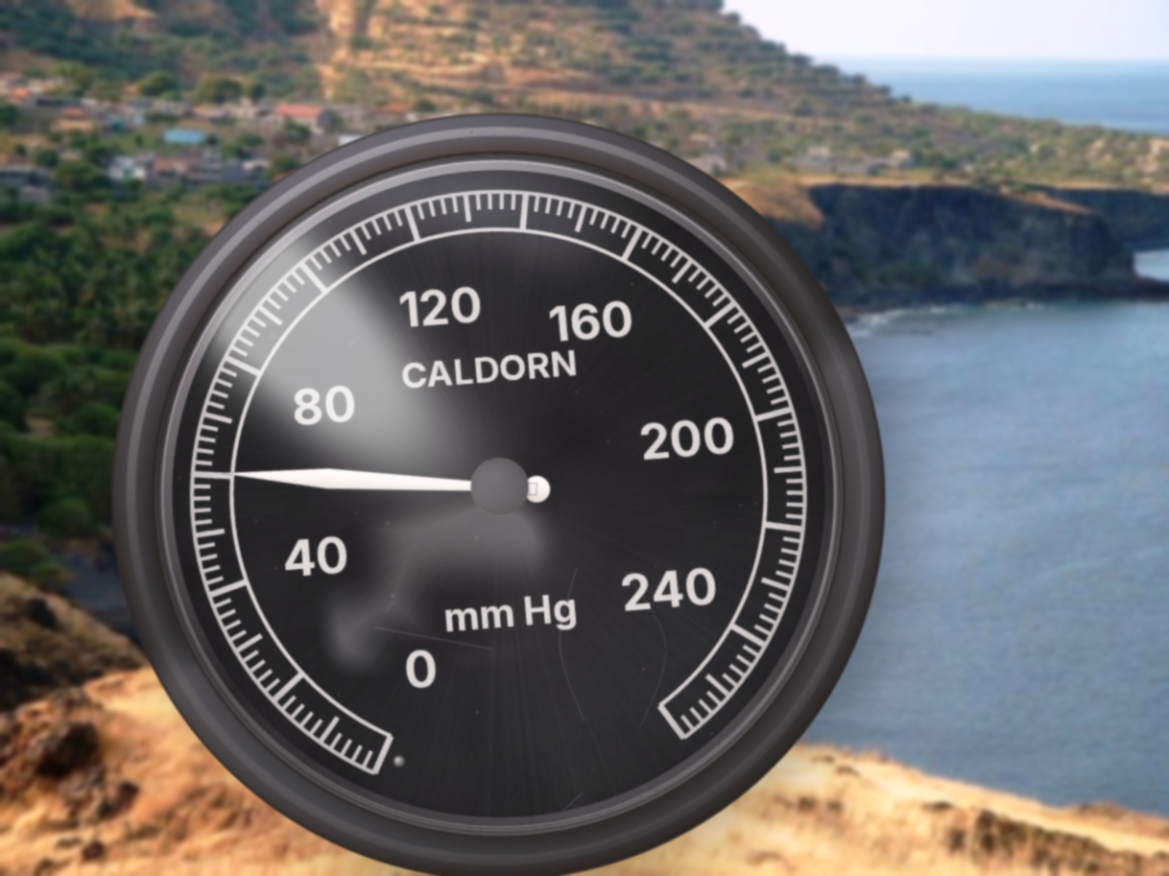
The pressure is 60,mmHg
